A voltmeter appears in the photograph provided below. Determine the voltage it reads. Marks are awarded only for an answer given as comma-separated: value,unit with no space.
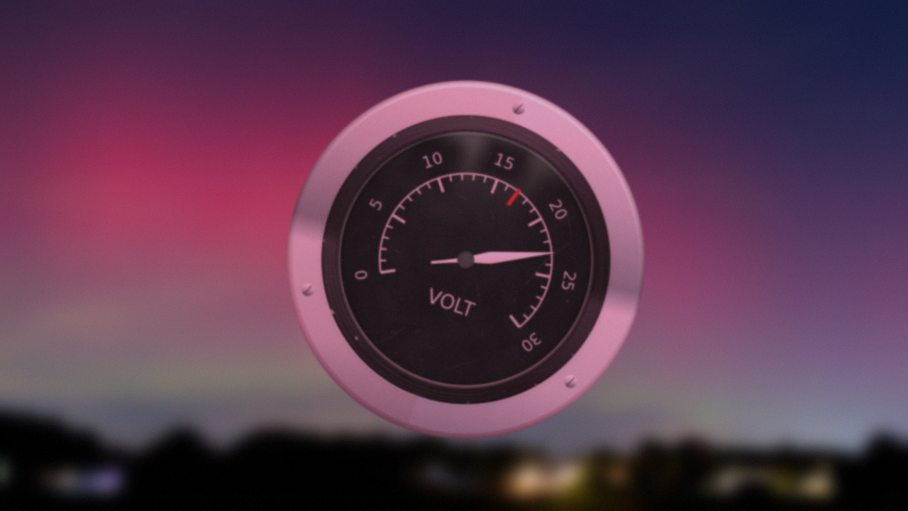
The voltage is 23,V
